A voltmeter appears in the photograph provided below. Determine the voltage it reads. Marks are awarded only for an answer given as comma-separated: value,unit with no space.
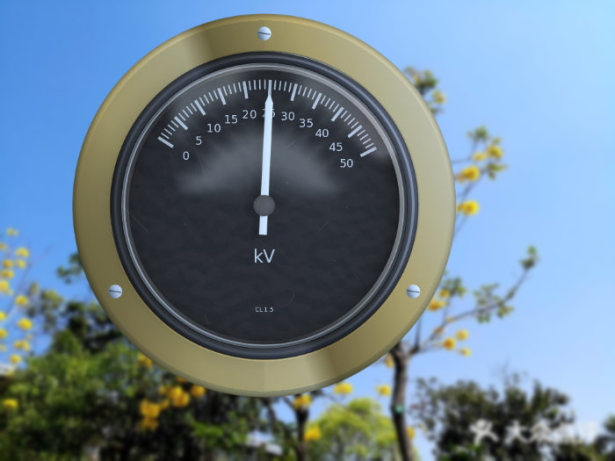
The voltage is 25,kV
